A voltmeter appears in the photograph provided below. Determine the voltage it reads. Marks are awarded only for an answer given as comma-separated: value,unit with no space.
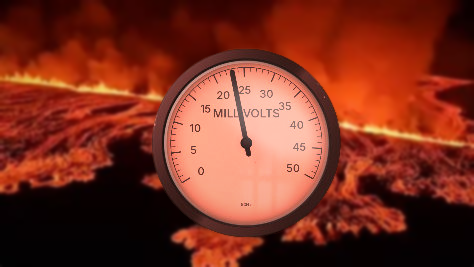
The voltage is 23,mV
